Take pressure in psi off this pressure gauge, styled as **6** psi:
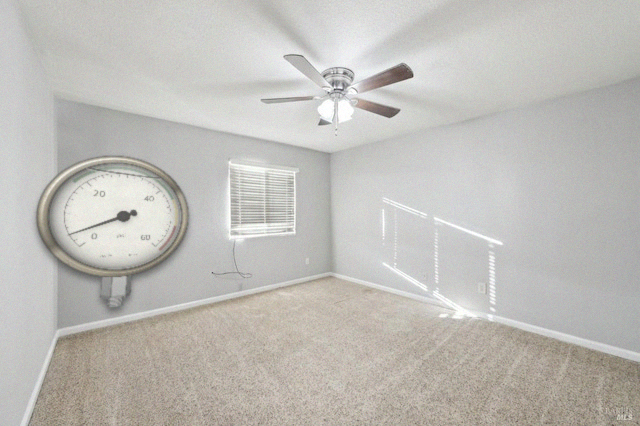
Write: **4** psi
